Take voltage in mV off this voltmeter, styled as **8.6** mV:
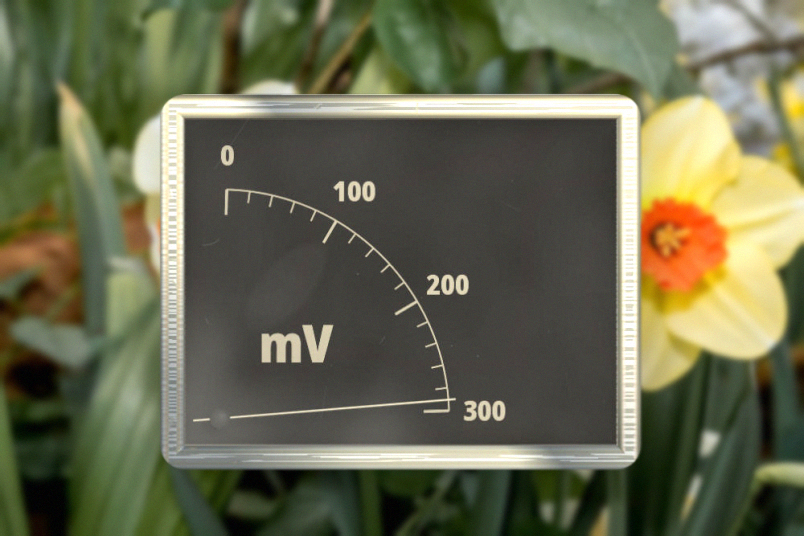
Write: **290** mV
